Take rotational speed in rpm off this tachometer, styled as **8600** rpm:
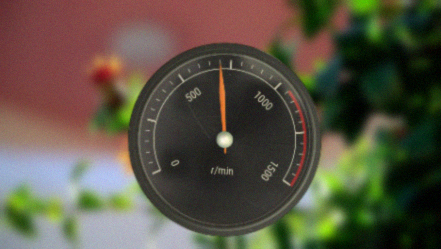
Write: **700** rpm
